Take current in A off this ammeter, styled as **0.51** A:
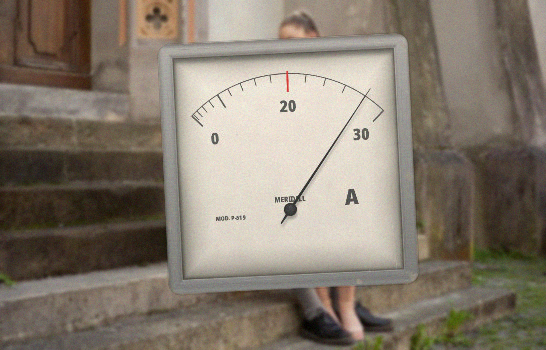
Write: **28** A
